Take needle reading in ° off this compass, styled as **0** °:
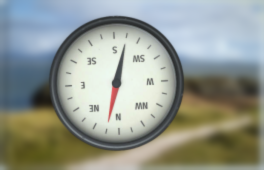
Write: **15** °
